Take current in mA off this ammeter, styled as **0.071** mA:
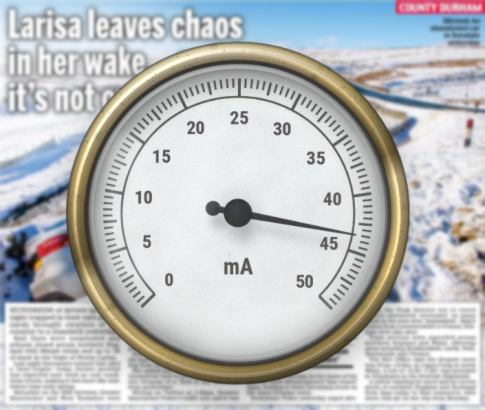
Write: **43.5** mA
